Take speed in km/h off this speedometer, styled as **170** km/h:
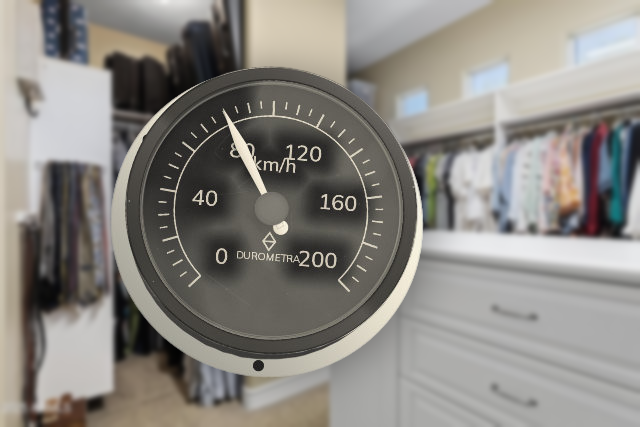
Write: **80** km/h
